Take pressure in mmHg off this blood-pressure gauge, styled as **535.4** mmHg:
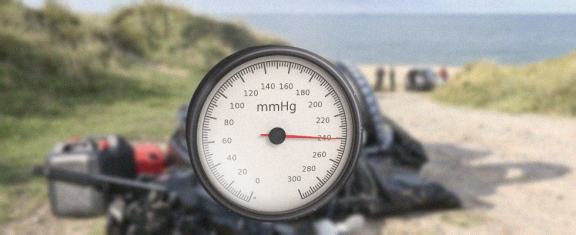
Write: **240** mmHg
